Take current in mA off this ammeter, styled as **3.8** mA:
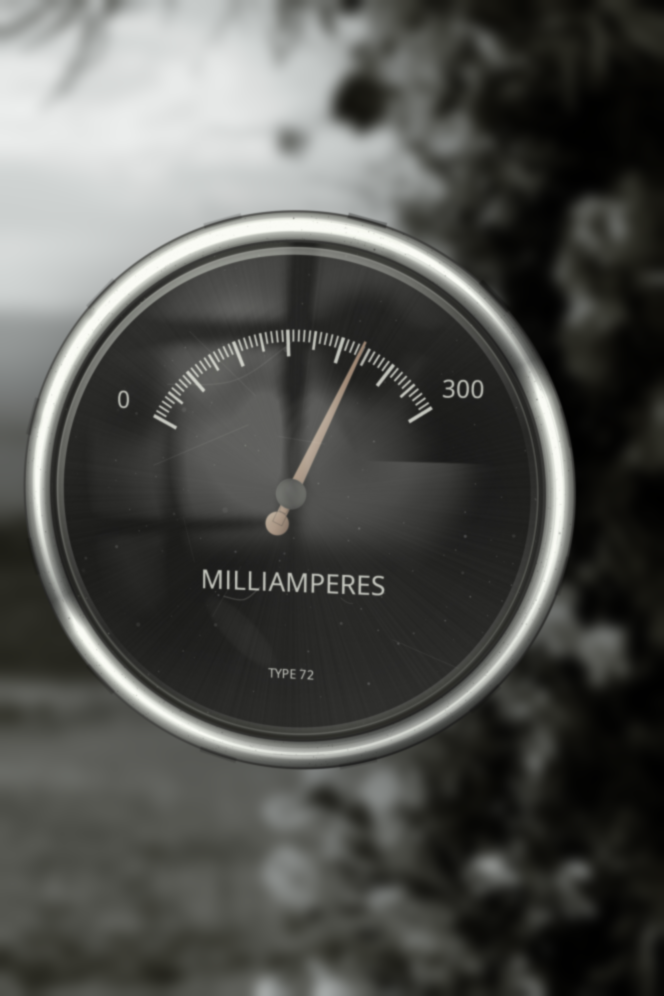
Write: **220** mA
